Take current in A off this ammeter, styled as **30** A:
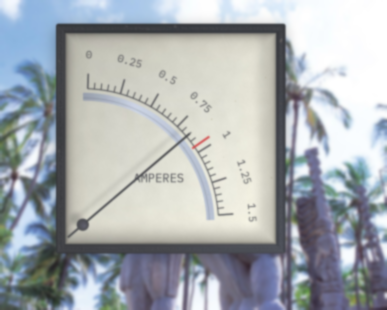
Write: **0.85** A
